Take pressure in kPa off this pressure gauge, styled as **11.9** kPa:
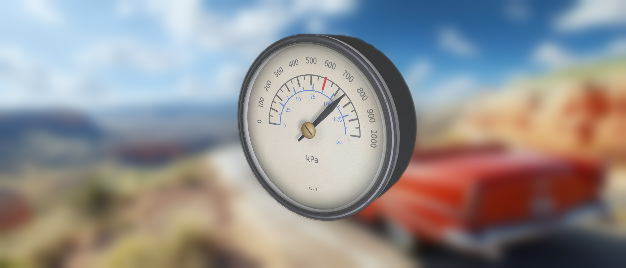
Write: **750** kPa
